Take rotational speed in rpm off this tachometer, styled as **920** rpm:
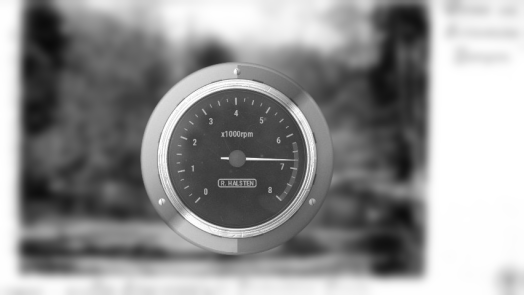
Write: **6750** rpm
